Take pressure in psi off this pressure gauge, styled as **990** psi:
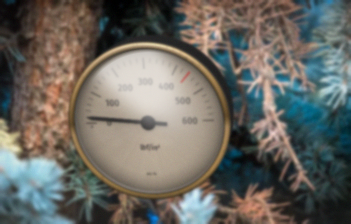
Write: **20** psi
